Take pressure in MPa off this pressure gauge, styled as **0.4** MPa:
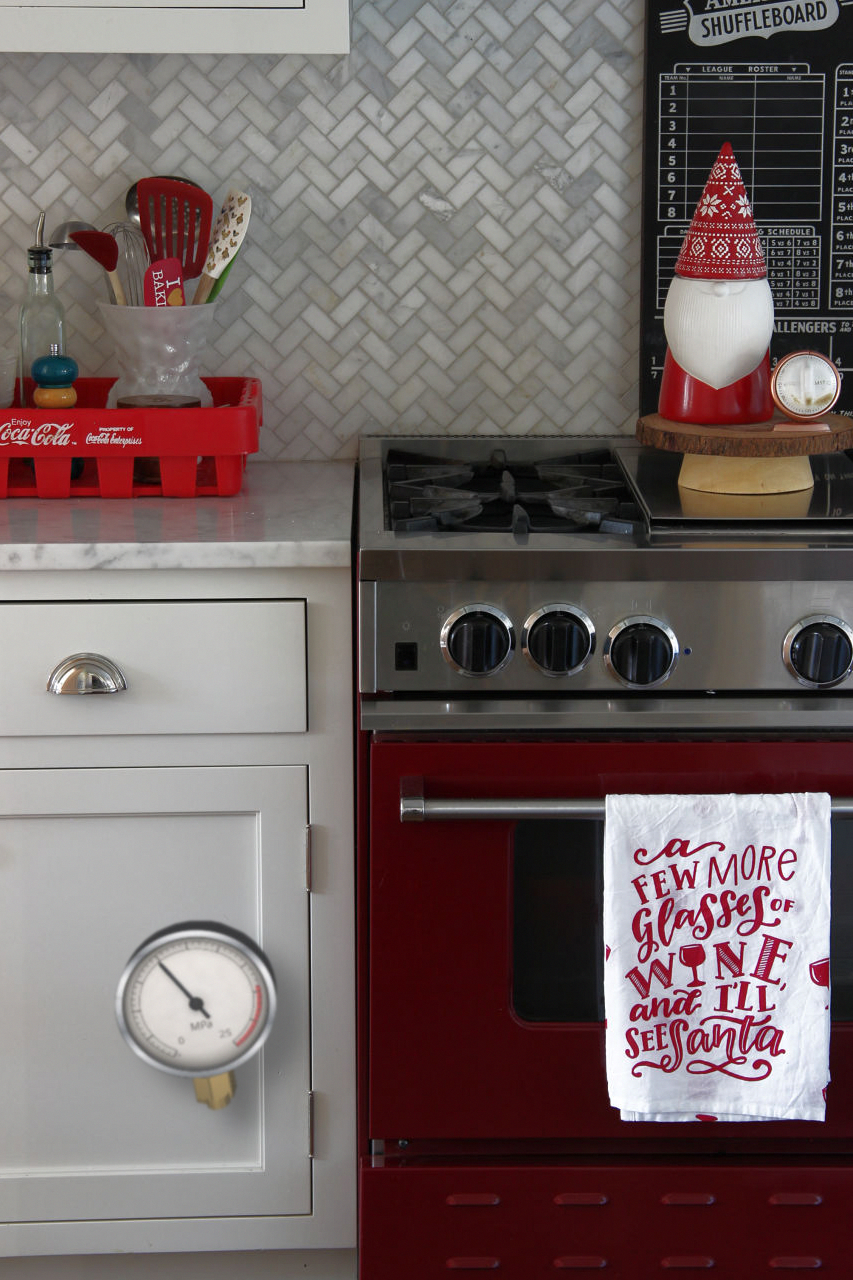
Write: **10** MPa
